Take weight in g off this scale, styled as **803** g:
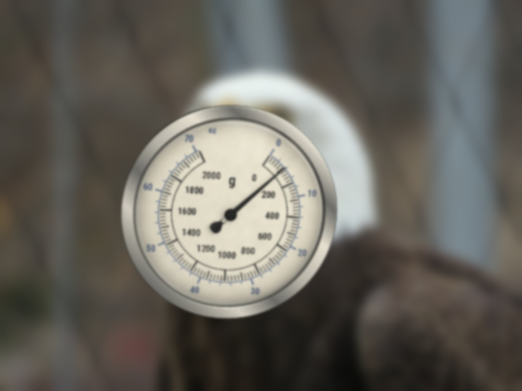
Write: **100** g
